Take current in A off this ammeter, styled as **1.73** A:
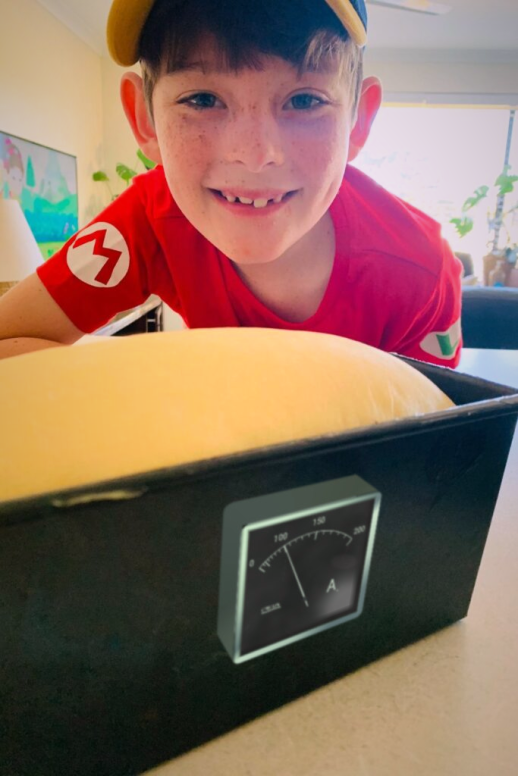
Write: **100** A
